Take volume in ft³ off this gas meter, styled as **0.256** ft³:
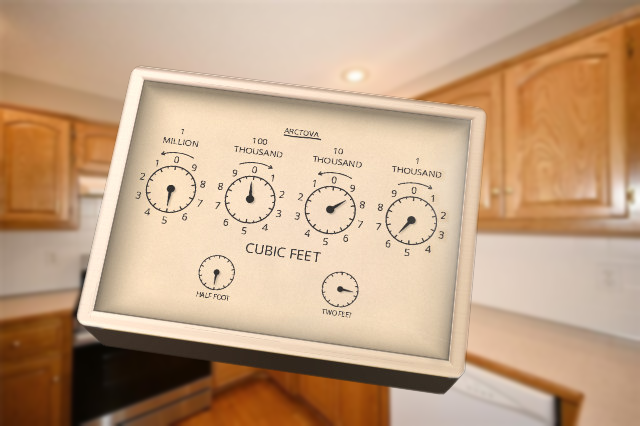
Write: **498600** ft³
